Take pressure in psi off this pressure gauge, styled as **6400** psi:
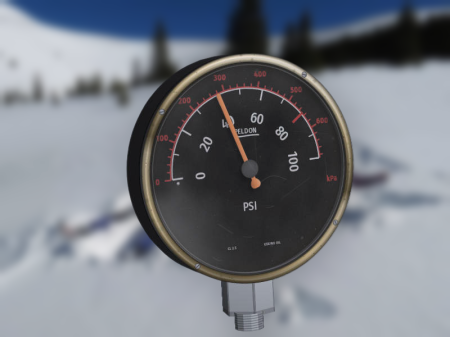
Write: **40** psi
